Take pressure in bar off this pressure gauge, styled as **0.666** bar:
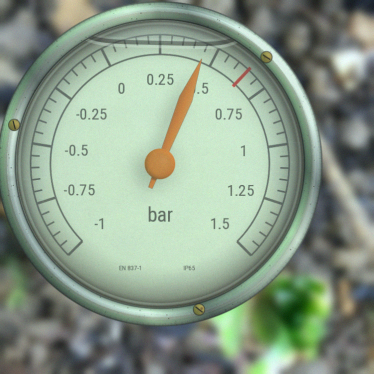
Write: **0.45** bar
